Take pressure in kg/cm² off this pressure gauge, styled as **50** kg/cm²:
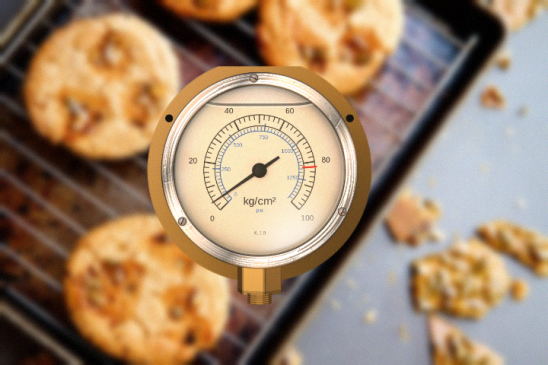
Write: **4** kg/cm²
